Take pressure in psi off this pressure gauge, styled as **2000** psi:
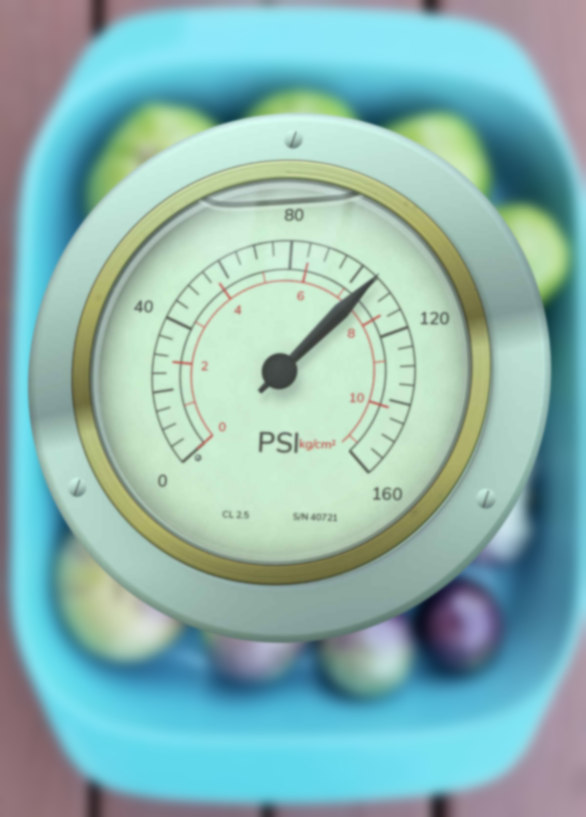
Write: **105** psi
